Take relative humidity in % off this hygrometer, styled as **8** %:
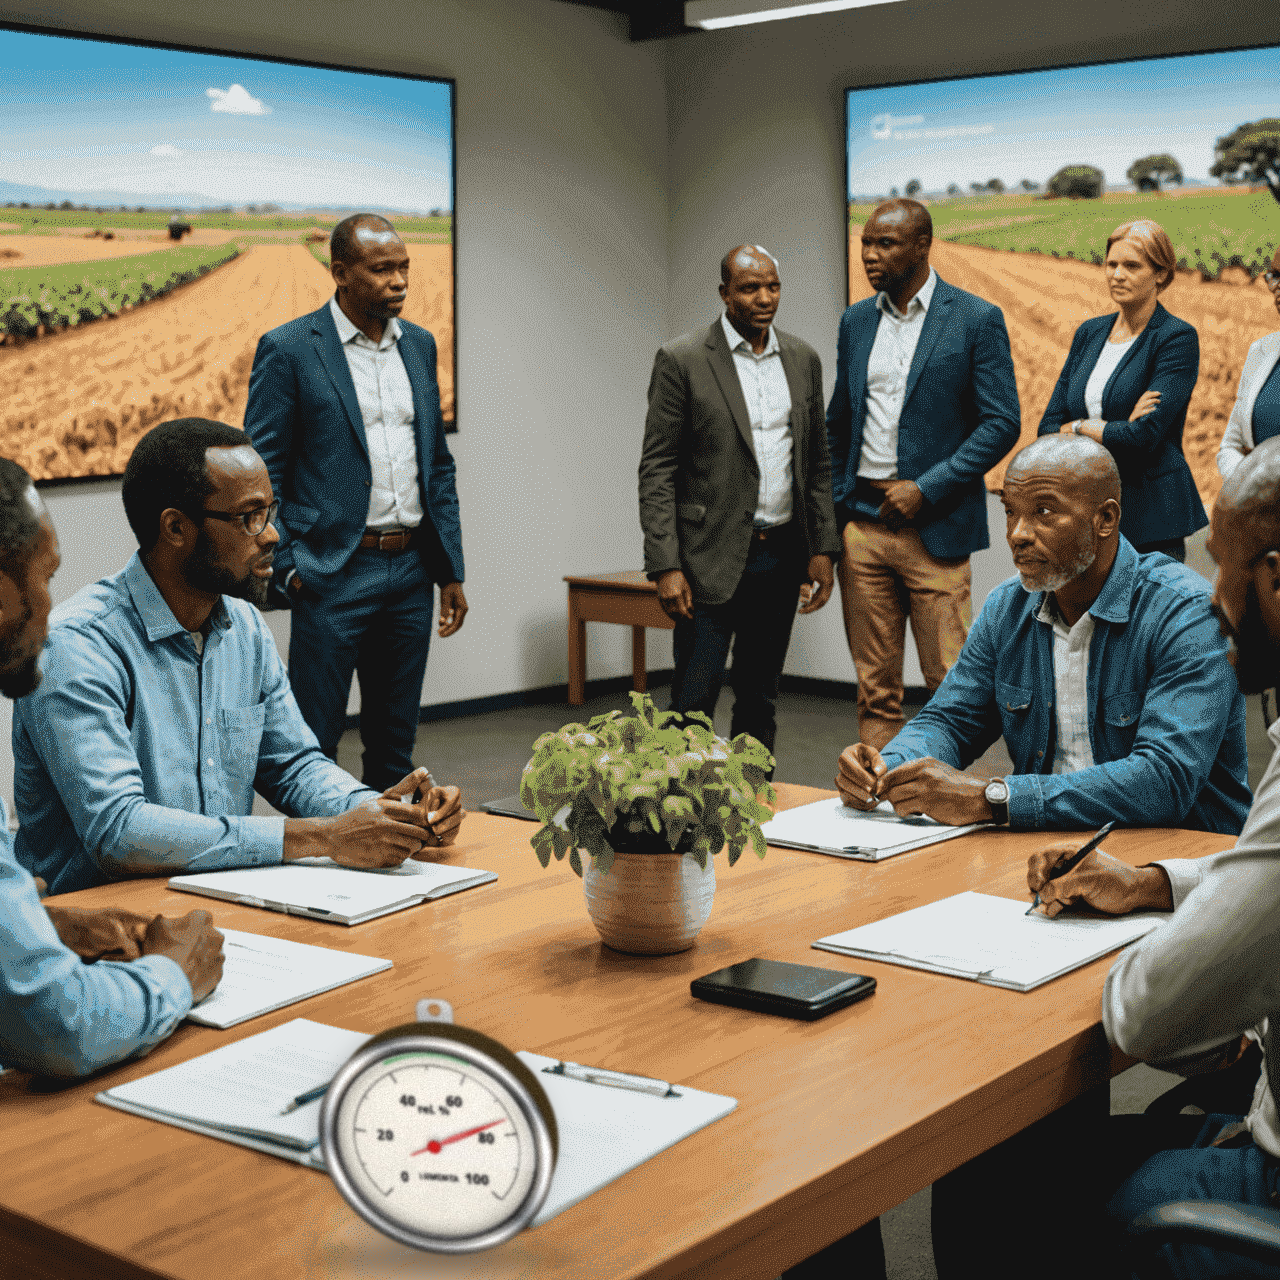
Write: **75** %
